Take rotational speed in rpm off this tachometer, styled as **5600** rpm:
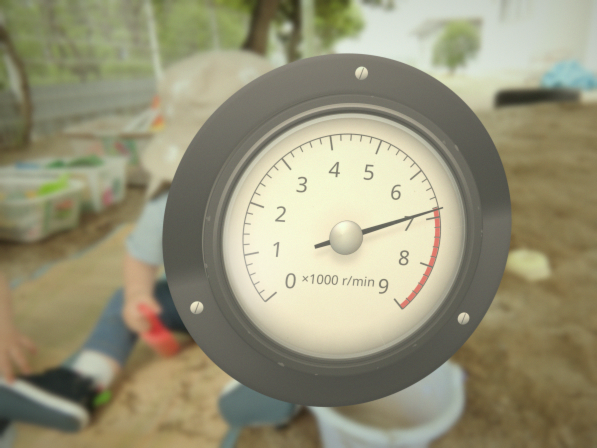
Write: **6800** rpm
